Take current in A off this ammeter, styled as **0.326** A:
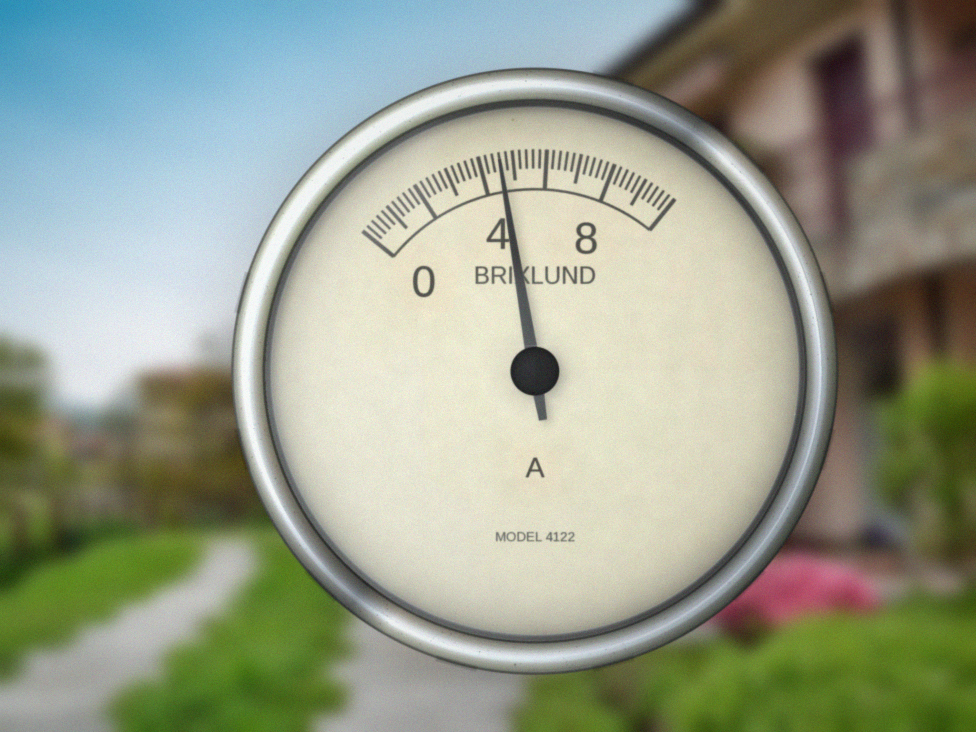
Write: **4.6** A
